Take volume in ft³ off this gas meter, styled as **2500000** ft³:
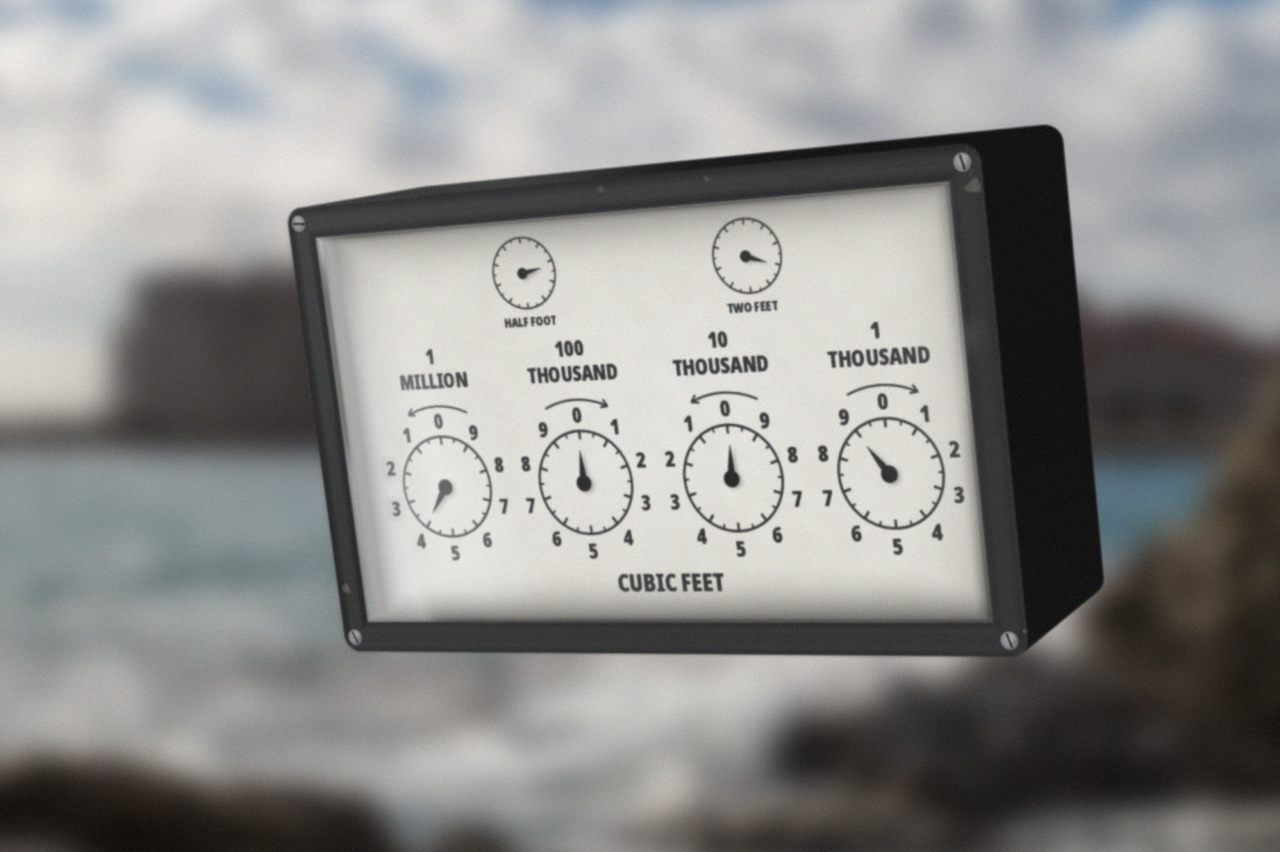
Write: **399900** ft³
